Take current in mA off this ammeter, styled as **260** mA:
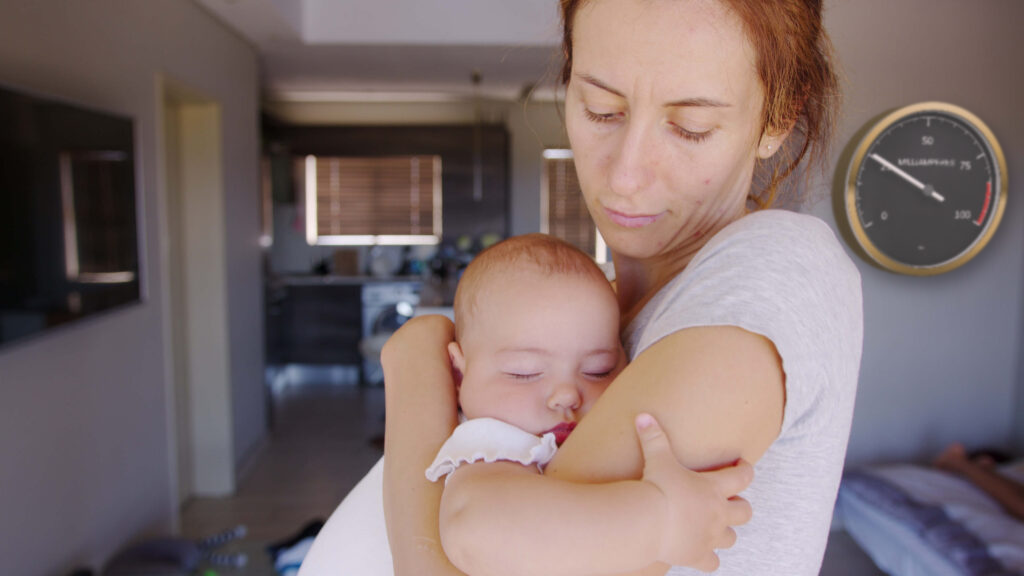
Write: **25** mA
